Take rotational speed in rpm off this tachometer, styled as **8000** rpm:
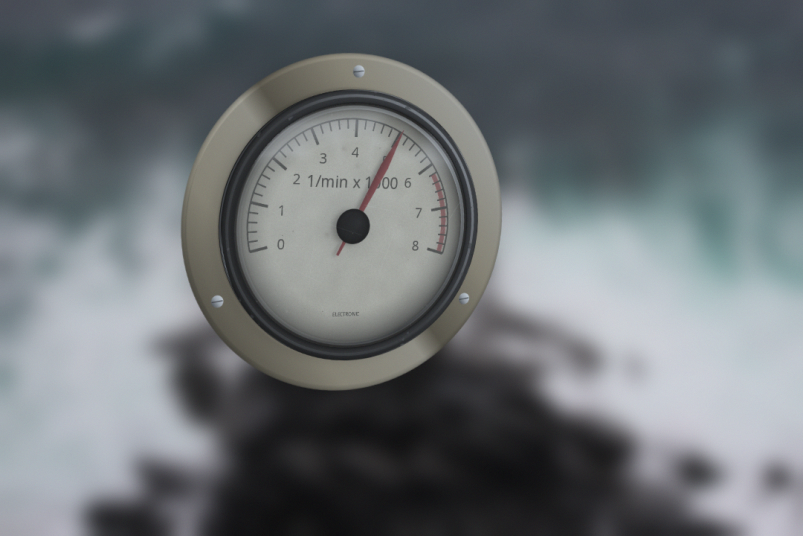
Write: **5000** rpm
